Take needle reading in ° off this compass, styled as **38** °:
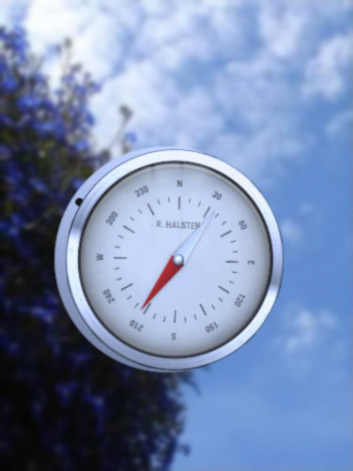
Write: **215** °
